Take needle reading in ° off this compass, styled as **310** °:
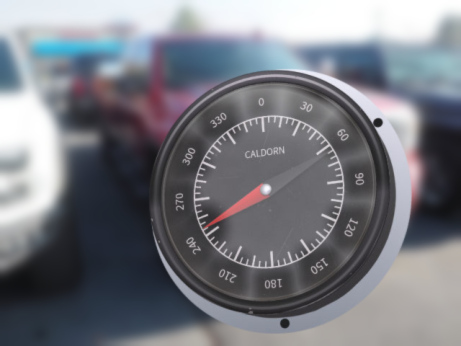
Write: **245** °
